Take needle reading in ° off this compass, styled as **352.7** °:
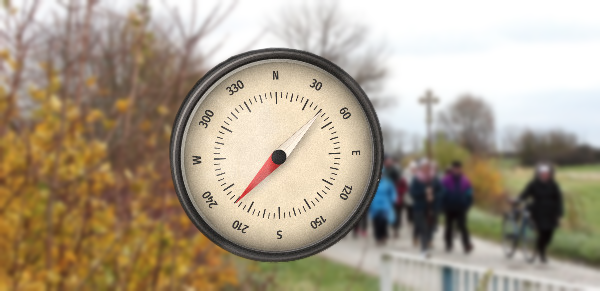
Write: **225** °
